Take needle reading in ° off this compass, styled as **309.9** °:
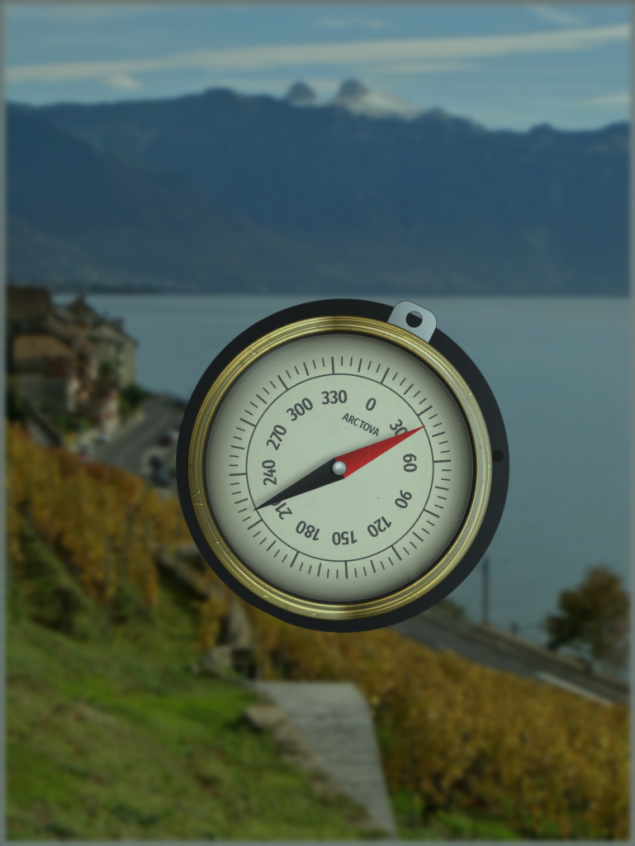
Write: **37.5** °
